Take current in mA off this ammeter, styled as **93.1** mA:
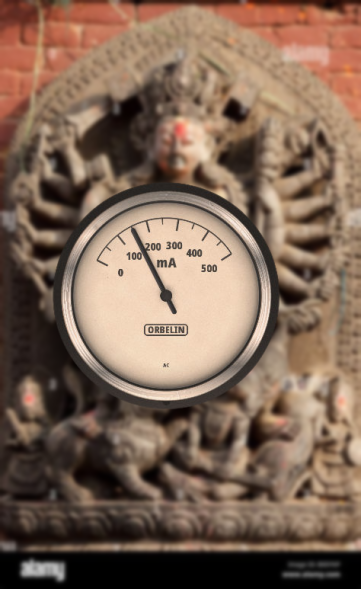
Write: **150** mA
